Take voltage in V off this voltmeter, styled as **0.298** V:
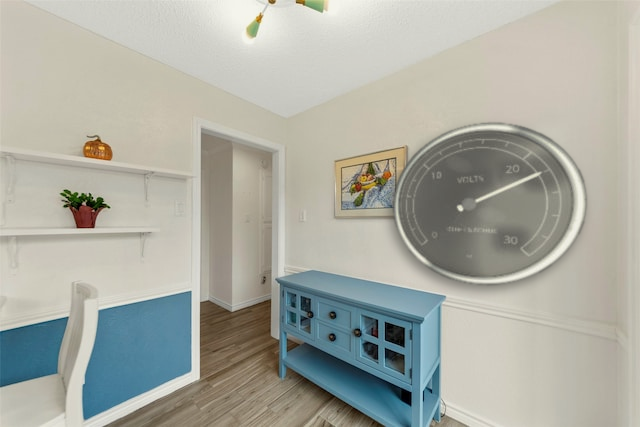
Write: **22** V
